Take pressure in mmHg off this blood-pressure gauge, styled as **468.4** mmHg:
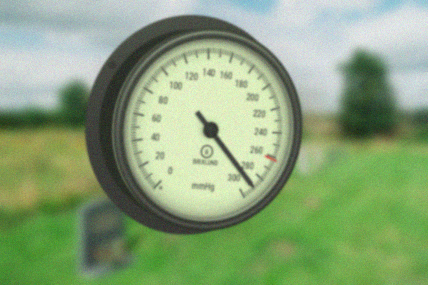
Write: **290** mmHg
